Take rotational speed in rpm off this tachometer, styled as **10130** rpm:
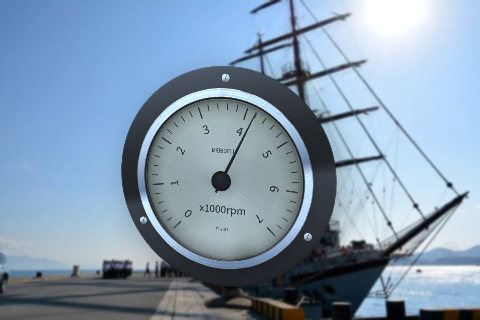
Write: **4200** rpm
